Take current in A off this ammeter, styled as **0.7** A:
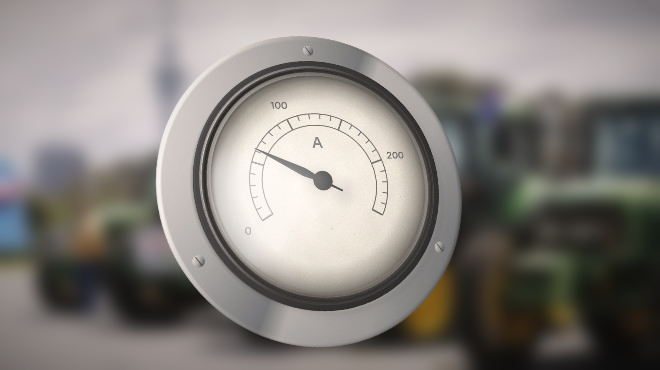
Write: **60** A
